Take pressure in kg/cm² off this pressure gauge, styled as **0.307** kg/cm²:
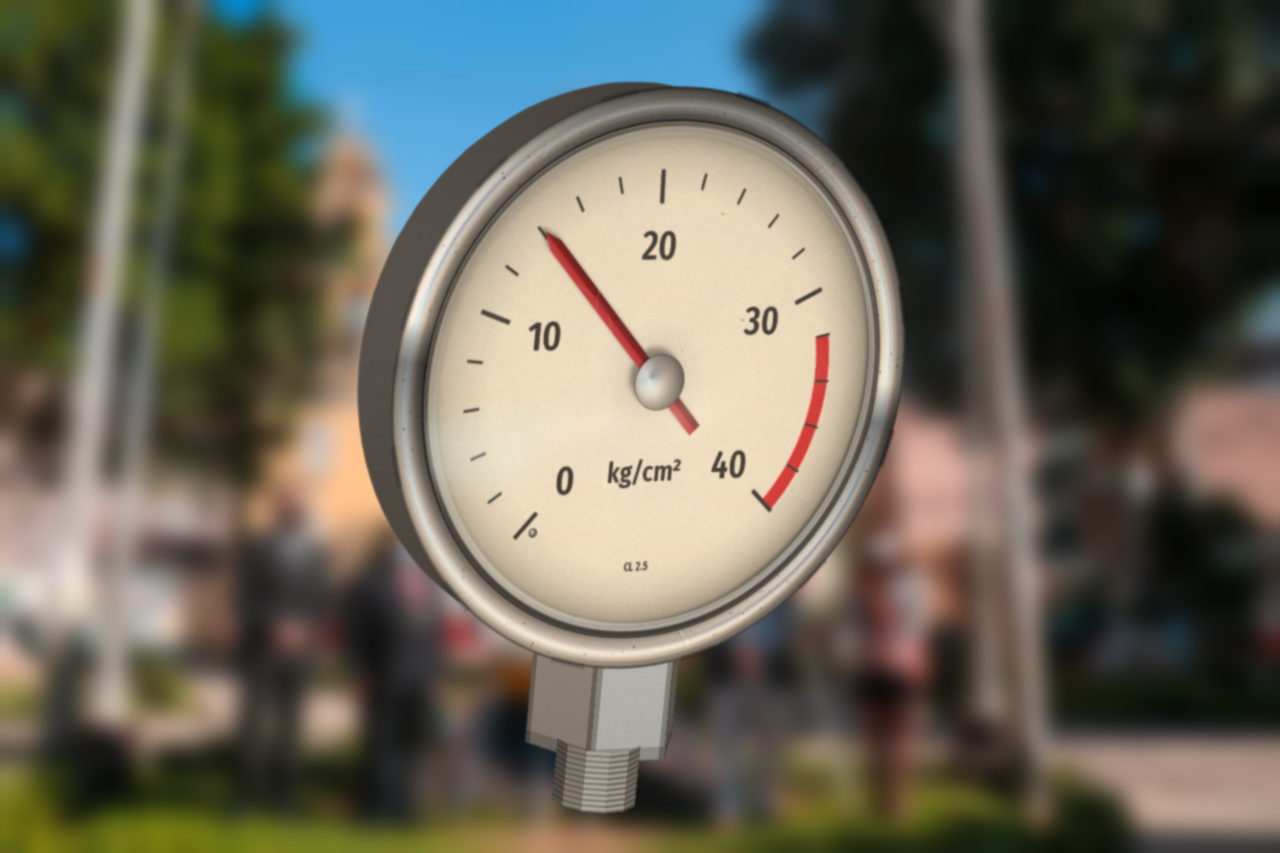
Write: **14** kg/cm²
